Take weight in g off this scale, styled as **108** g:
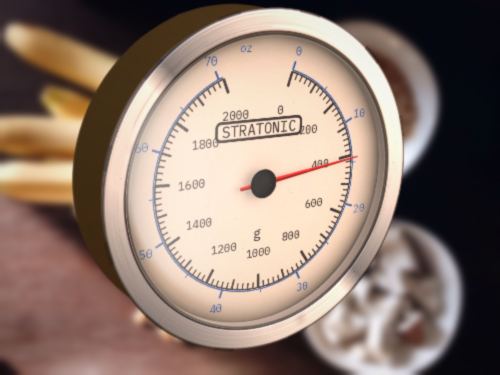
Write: **400** g
